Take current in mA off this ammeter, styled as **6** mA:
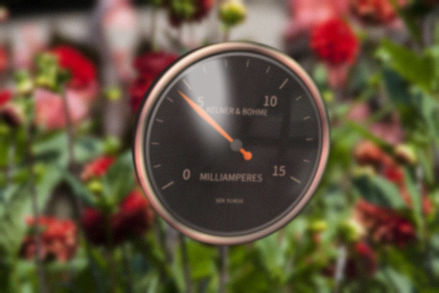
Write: **4.5** mA
